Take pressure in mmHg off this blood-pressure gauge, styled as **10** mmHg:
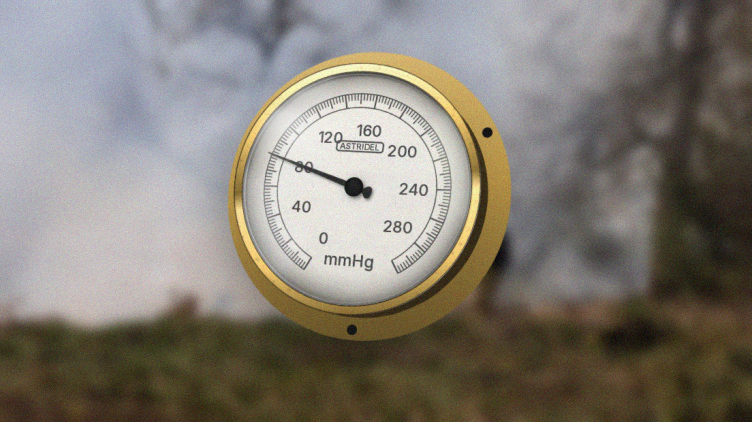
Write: **80** mmHg
